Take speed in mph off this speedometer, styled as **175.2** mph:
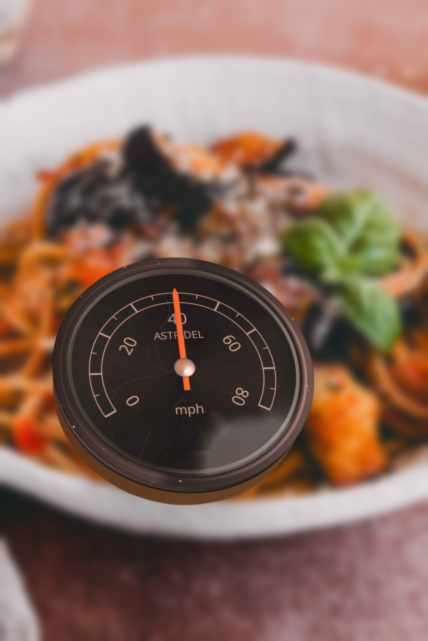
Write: **40** mph
